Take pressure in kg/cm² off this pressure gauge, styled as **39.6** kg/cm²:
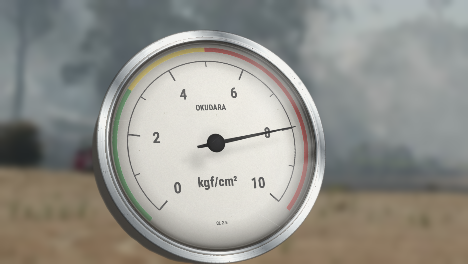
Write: **8** kg/cm²
